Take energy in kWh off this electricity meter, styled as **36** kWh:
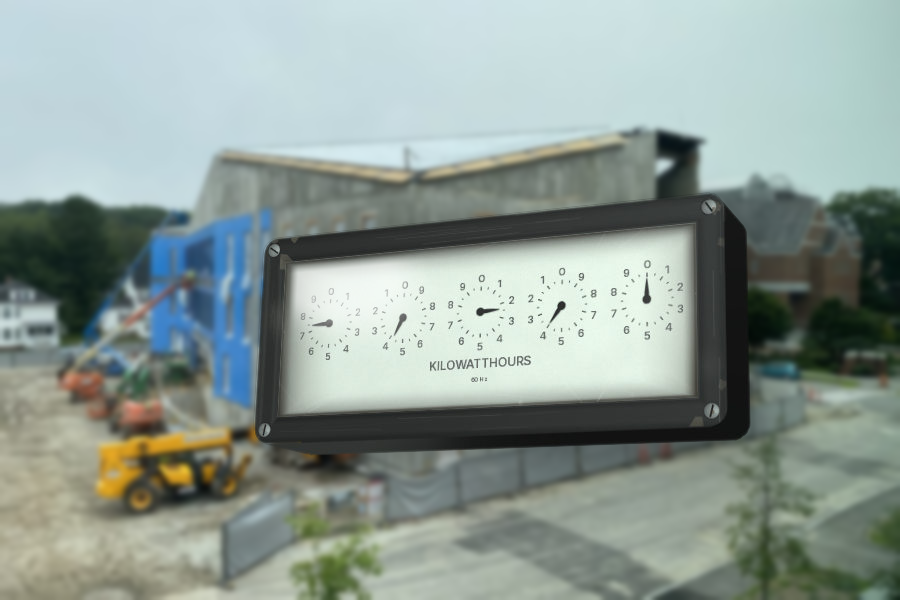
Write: **74240** kWh
